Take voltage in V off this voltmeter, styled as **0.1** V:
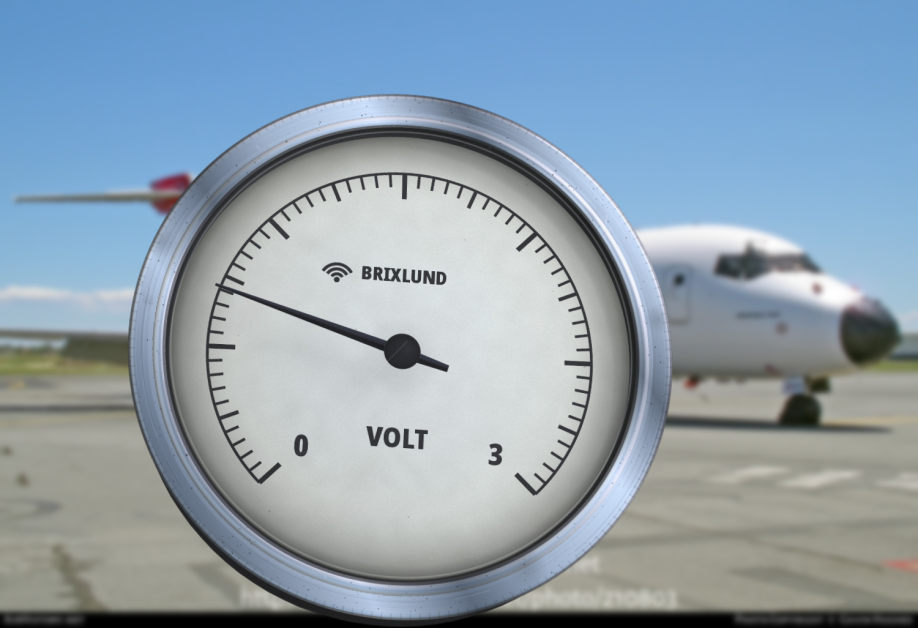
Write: **0.7** V
